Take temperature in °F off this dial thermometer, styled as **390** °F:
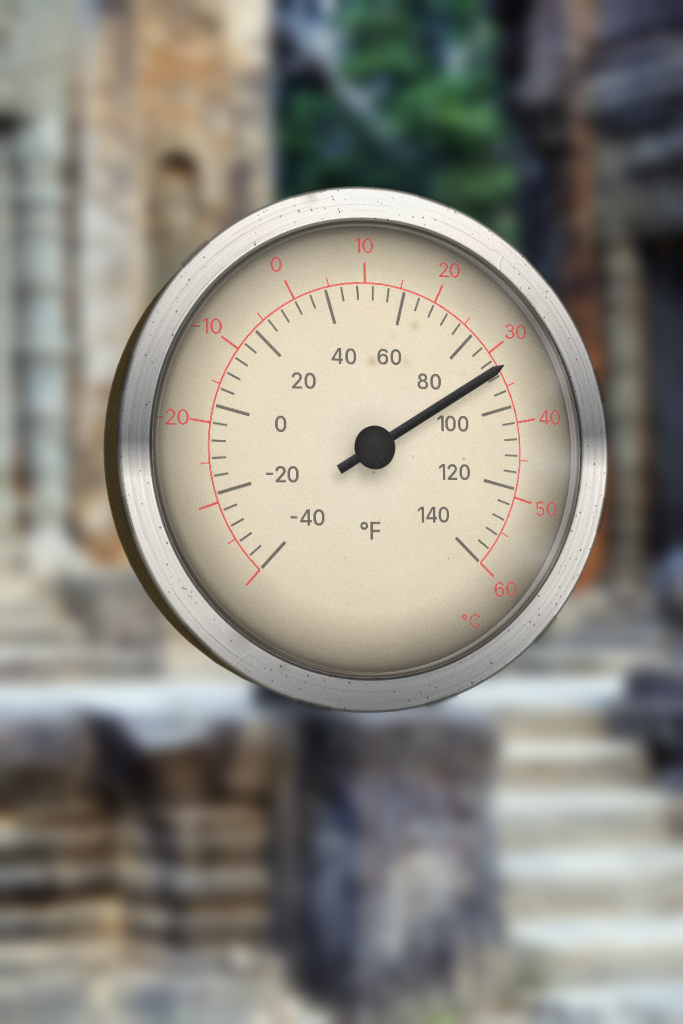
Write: **90** °F
